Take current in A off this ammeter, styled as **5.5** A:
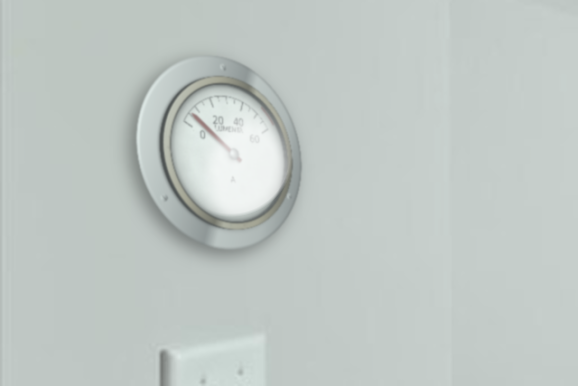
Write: **5** A
